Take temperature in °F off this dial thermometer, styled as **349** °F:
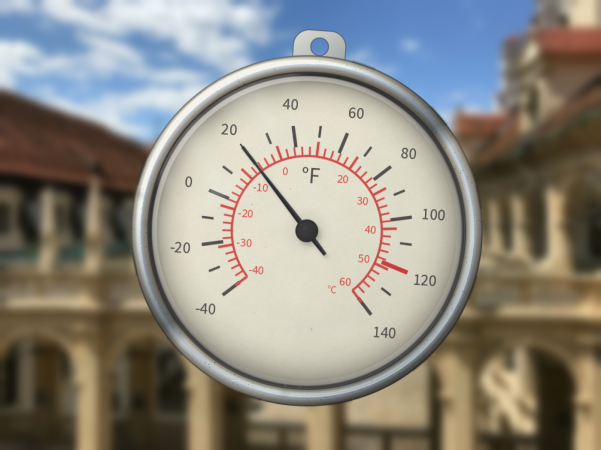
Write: **20** °F
